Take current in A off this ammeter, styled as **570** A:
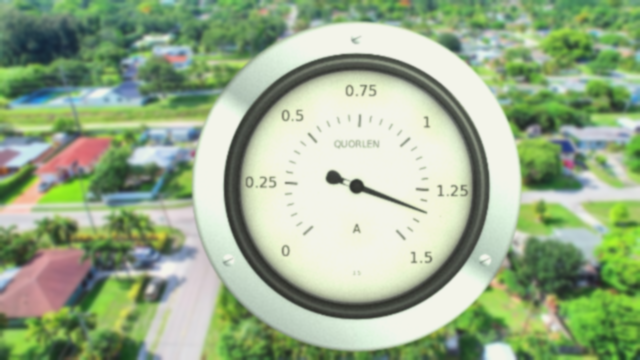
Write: **1.35** A
